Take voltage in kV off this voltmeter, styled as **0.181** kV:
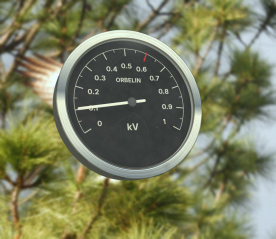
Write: **0.1** kV
